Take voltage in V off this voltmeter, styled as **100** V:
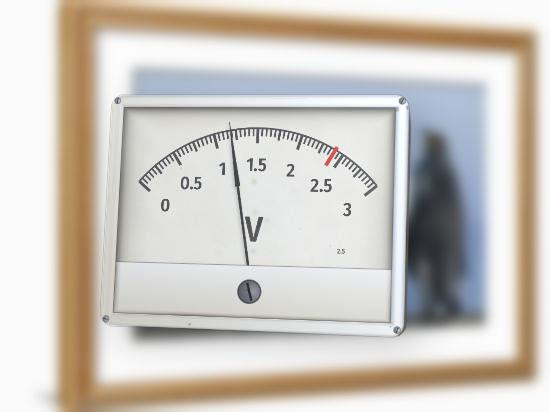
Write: **1.2** V
